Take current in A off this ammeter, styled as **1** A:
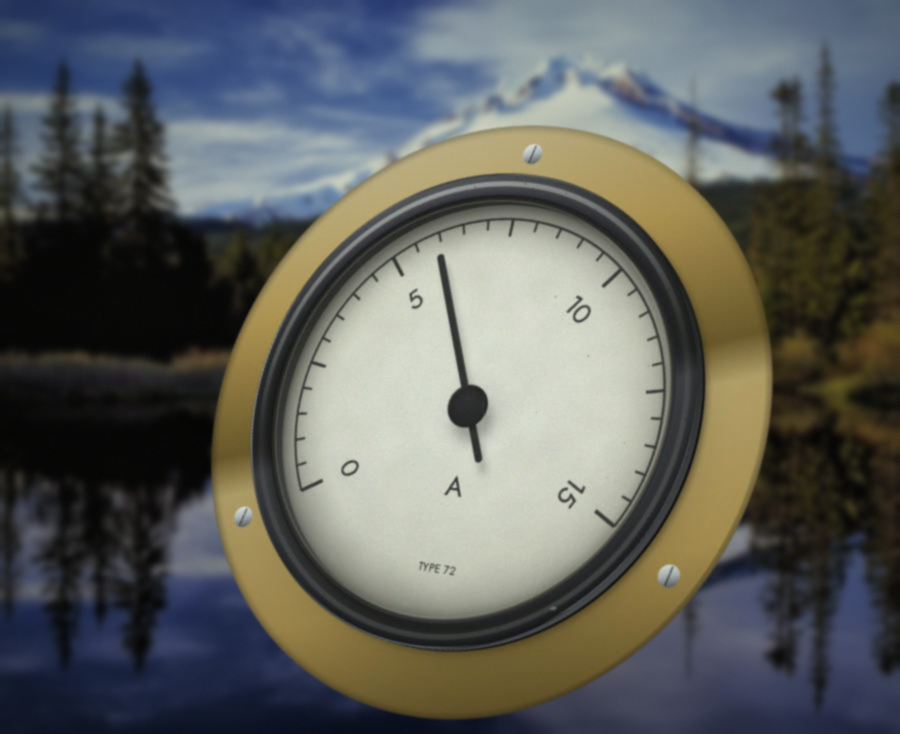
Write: **6** A
